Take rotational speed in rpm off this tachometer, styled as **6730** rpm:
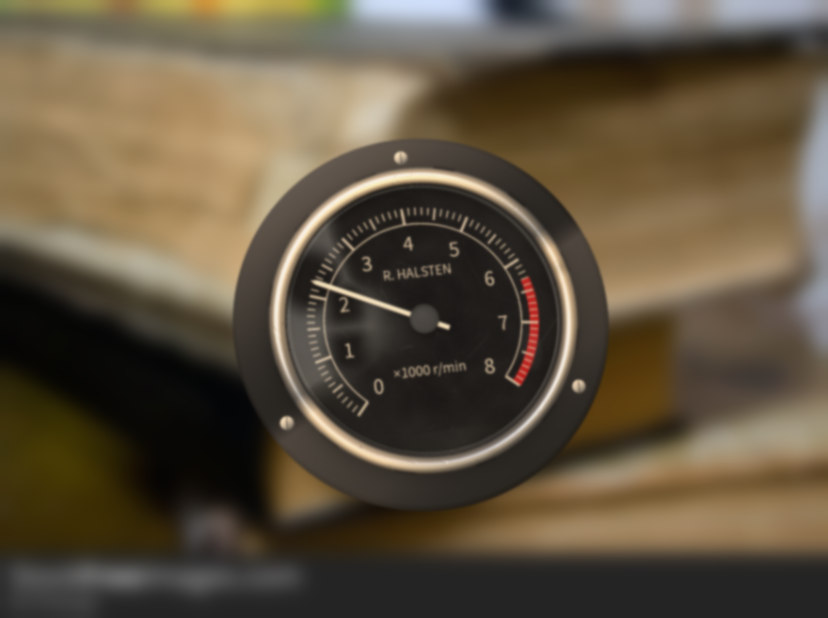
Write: **2200** rpm
